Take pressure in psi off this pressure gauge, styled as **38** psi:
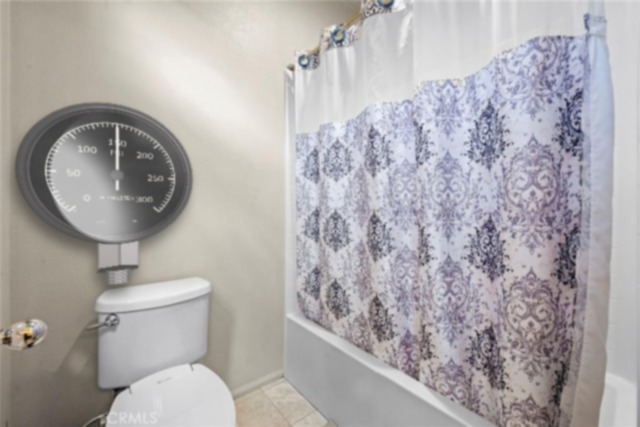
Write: **150** psi
